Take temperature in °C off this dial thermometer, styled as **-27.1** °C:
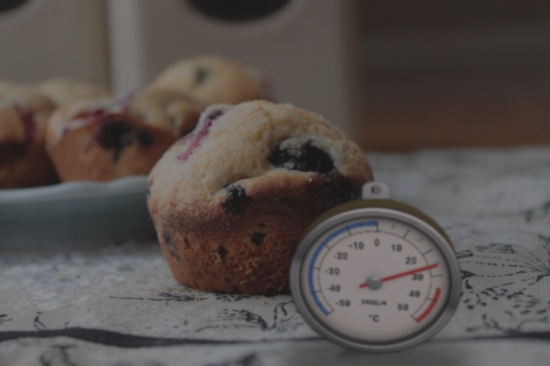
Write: **25** °C
